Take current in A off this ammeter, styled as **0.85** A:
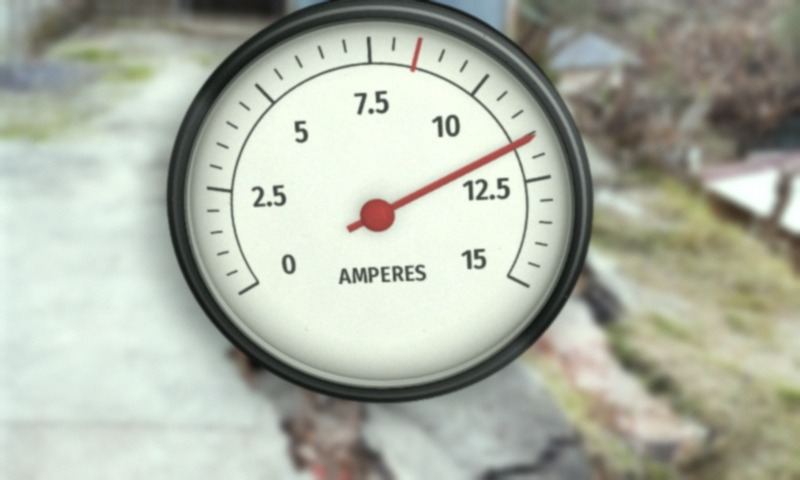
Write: **11.5** A
